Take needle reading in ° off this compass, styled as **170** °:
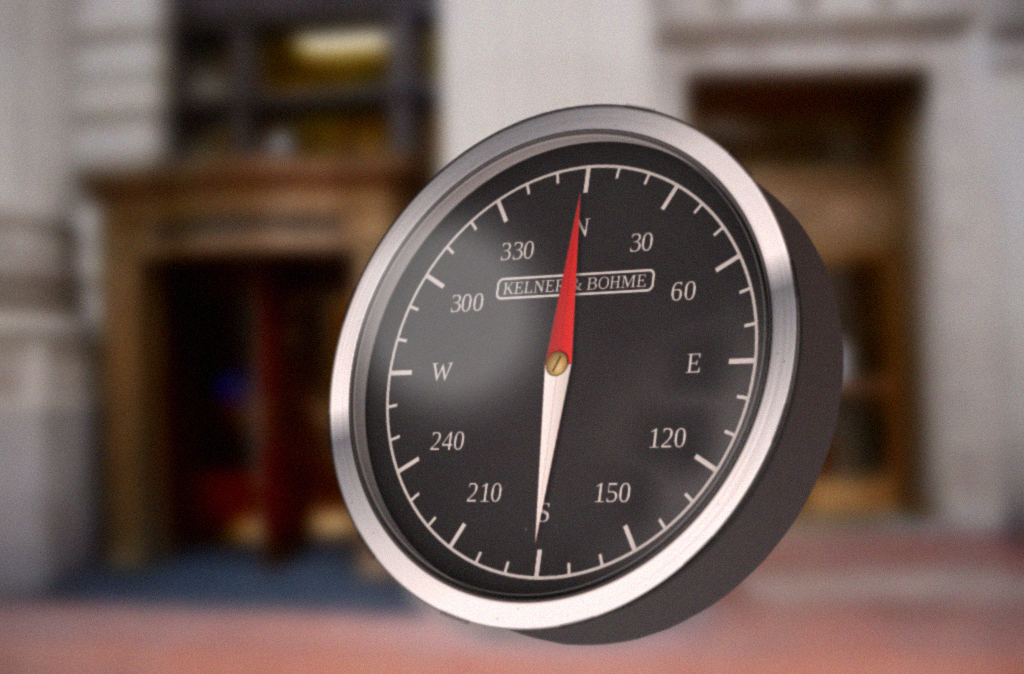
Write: **0** °
